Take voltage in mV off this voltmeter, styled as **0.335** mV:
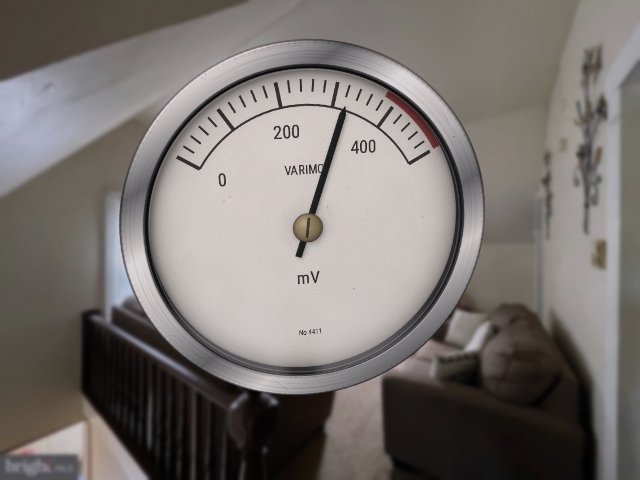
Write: **320** mV
